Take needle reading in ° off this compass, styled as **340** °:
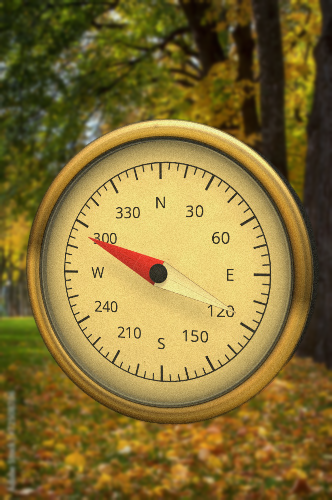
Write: **295** °
